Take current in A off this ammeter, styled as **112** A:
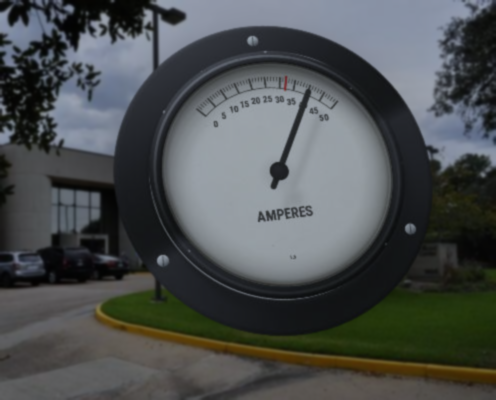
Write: **40** A
